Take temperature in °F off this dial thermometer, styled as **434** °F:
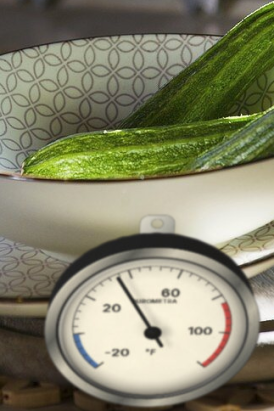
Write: **36** °F
